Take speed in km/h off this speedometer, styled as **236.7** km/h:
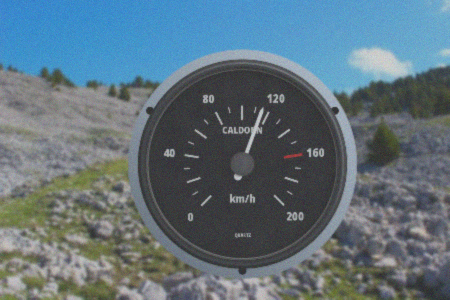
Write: **115** km/h
